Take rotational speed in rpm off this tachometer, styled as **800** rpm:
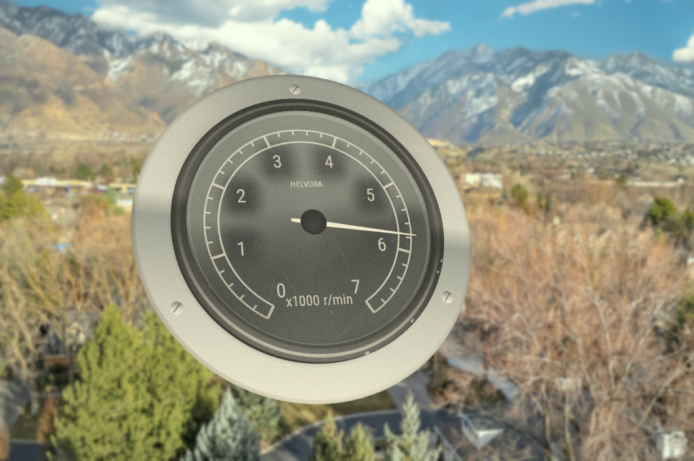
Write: **5800** rpm
